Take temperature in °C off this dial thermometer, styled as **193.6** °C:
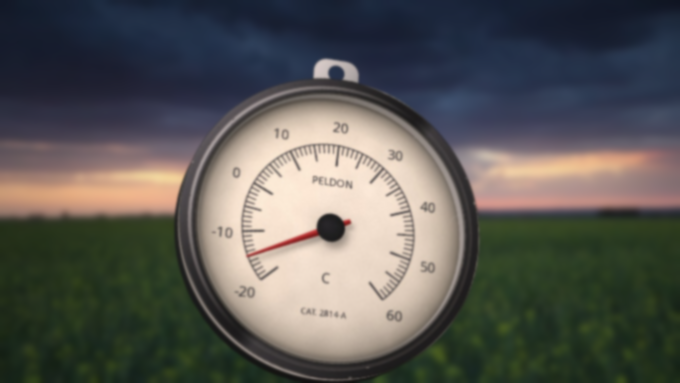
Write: **-15** °C
